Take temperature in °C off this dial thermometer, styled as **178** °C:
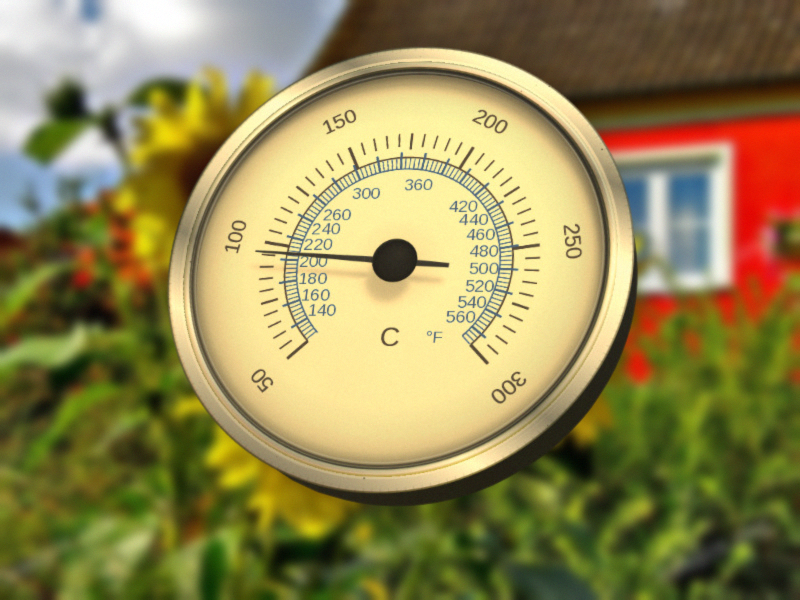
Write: **95** °C
